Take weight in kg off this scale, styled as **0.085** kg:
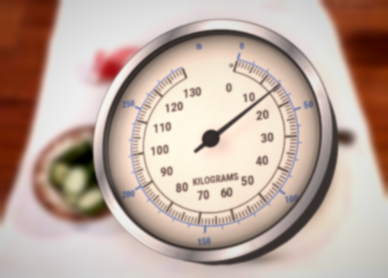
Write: **15** kg
